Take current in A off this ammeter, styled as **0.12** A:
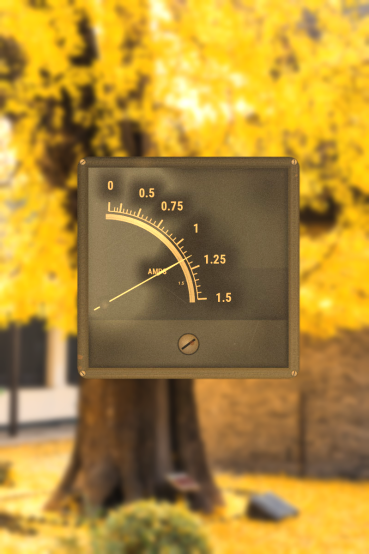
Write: **1.15** A
